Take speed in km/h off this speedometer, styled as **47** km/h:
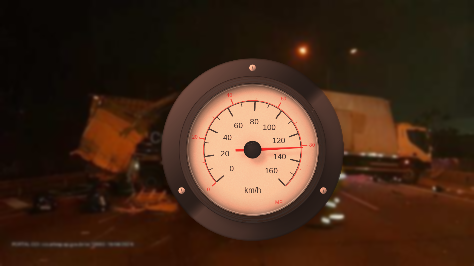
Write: **130** km/h
